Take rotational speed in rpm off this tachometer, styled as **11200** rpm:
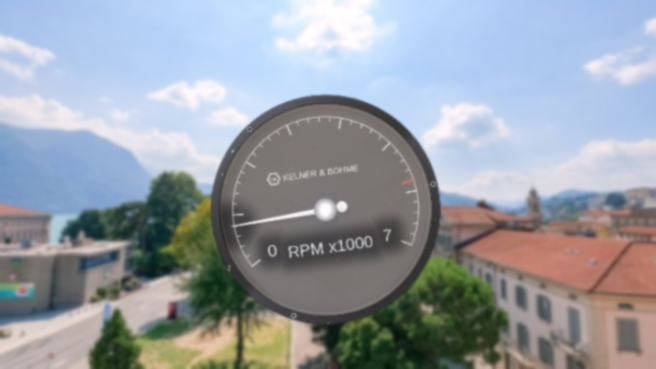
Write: **800** rpm
